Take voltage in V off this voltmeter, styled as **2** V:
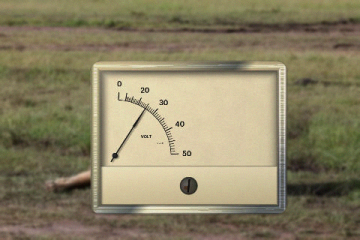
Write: **25** V
